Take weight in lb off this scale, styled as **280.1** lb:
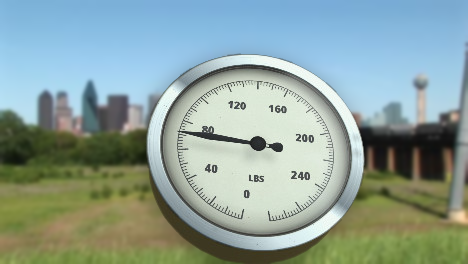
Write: **70** lb
